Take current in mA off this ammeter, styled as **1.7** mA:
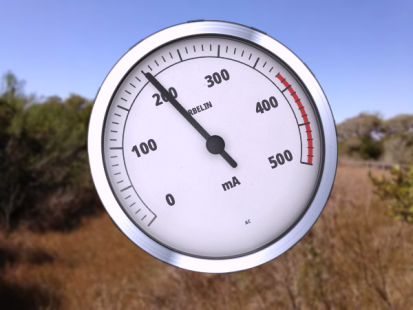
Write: **200** mA
